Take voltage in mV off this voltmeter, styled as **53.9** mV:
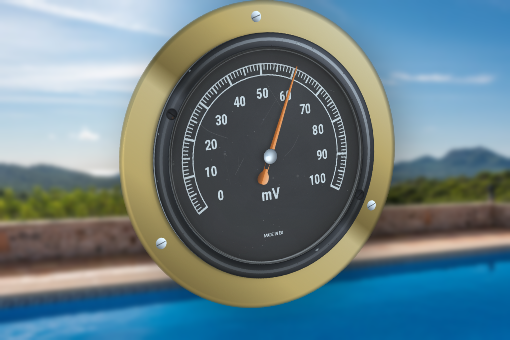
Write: **60** mV
